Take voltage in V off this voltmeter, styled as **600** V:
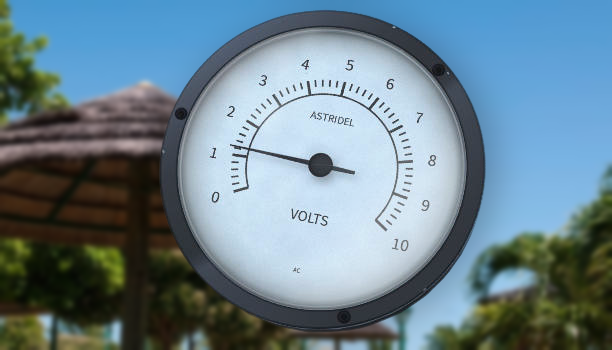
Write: **1.2** V
